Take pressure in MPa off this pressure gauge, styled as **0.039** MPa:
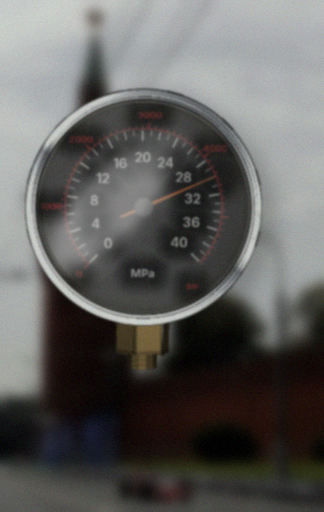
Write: **30** MPa
